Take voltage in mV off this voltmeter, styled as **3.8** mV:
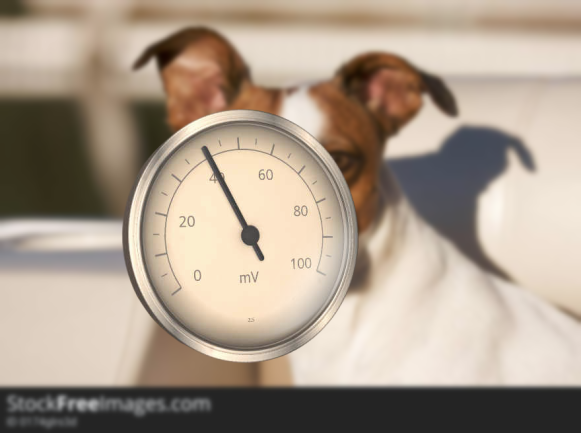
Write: **40** mV
